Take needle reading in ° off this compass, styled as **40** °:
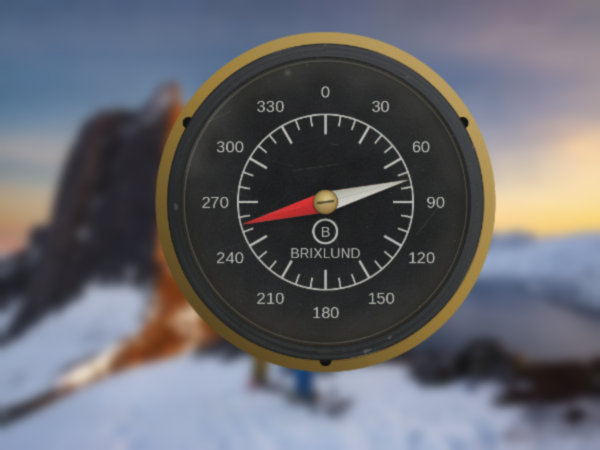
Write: **255** °
